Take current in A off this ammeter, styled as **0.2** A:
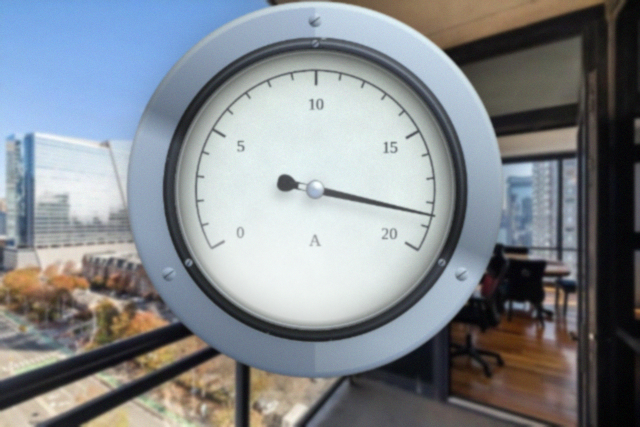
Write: **18.5** A
